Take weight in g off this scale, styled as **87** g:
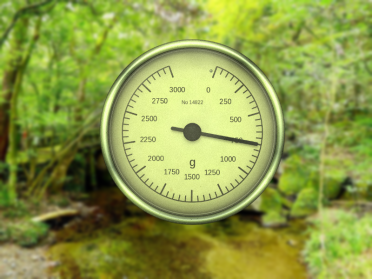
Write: **750** g
